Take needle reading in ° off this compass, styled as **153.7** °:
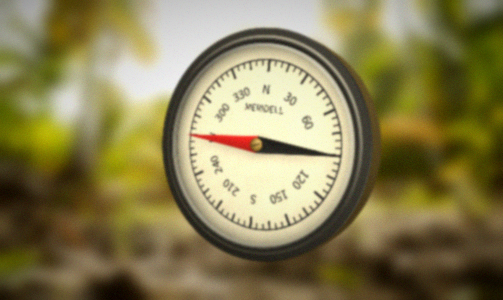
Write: **270** °
